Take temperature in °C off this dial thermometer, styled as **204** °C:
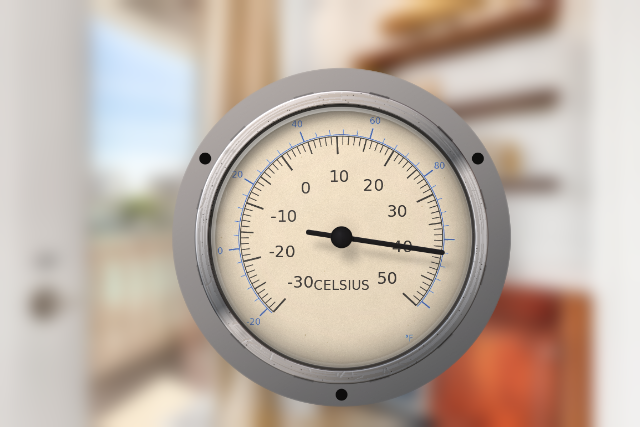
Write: **40** °C
